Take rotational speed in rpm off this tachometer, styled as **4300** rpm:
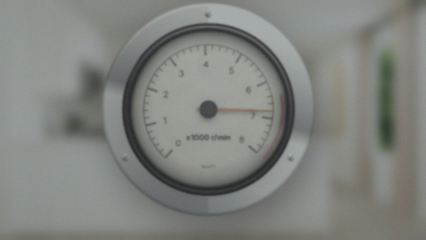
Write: **6800** rpm
